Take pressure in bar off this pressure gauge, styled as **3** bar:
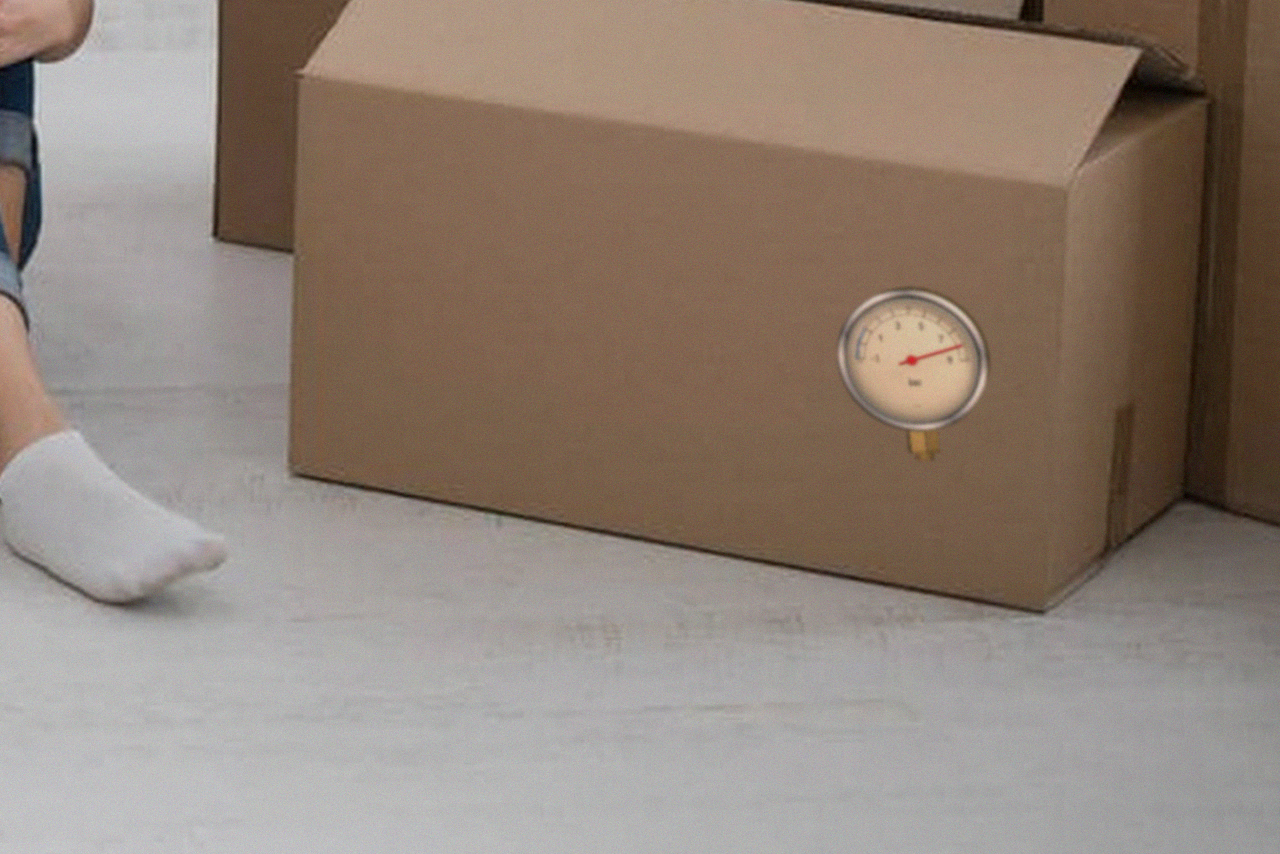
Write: **8** bar
